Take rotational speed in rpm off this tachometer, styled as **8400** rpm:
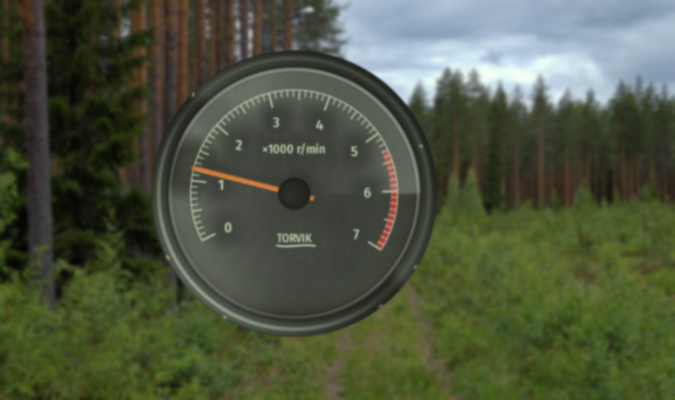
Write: **1200** rpm
